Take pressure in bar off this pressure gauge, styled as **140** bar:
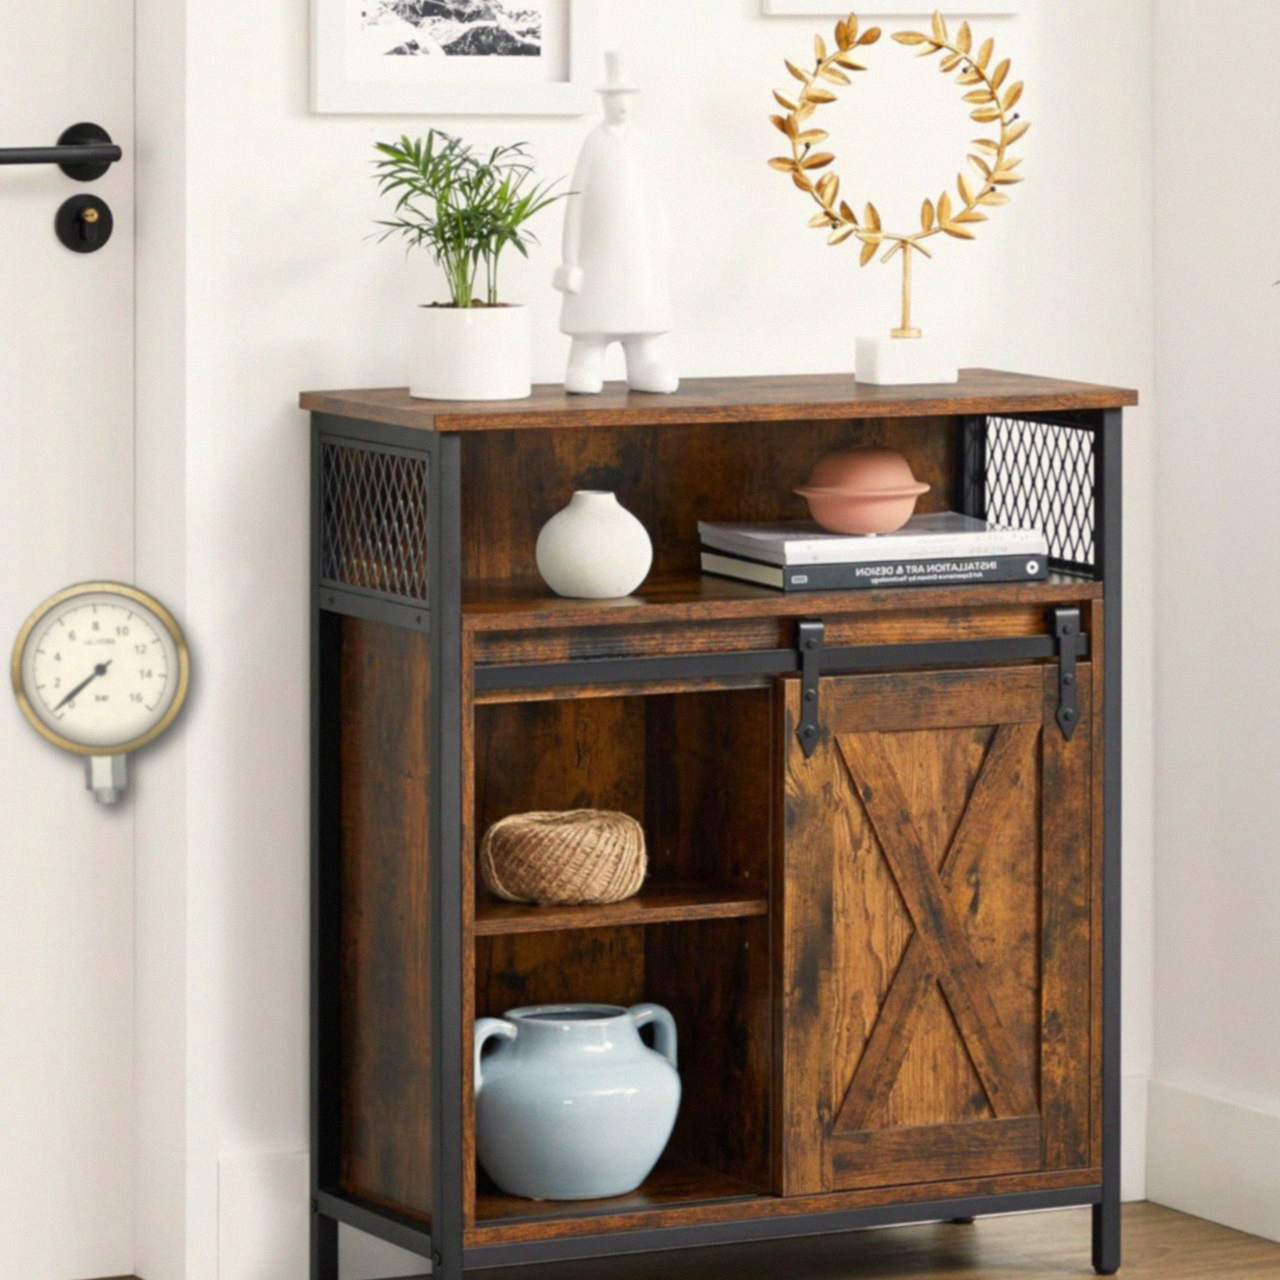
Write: **0.5** bar
